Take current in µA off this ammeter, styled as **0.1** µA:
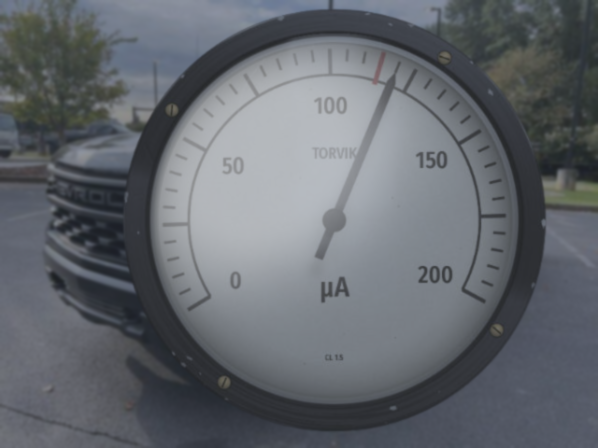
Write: **120** µA
